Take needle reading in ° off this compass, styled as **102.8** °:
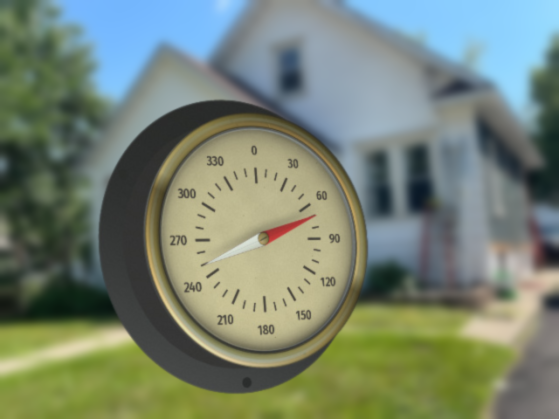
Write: **70** °
